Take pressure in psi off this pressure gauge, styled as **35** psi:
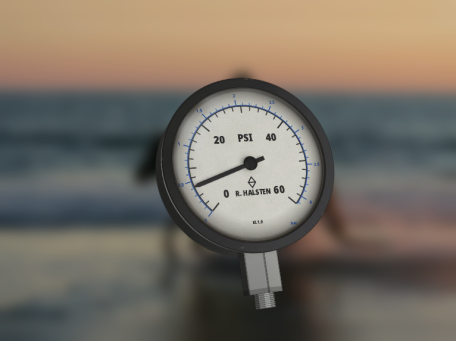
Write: **6** psi
